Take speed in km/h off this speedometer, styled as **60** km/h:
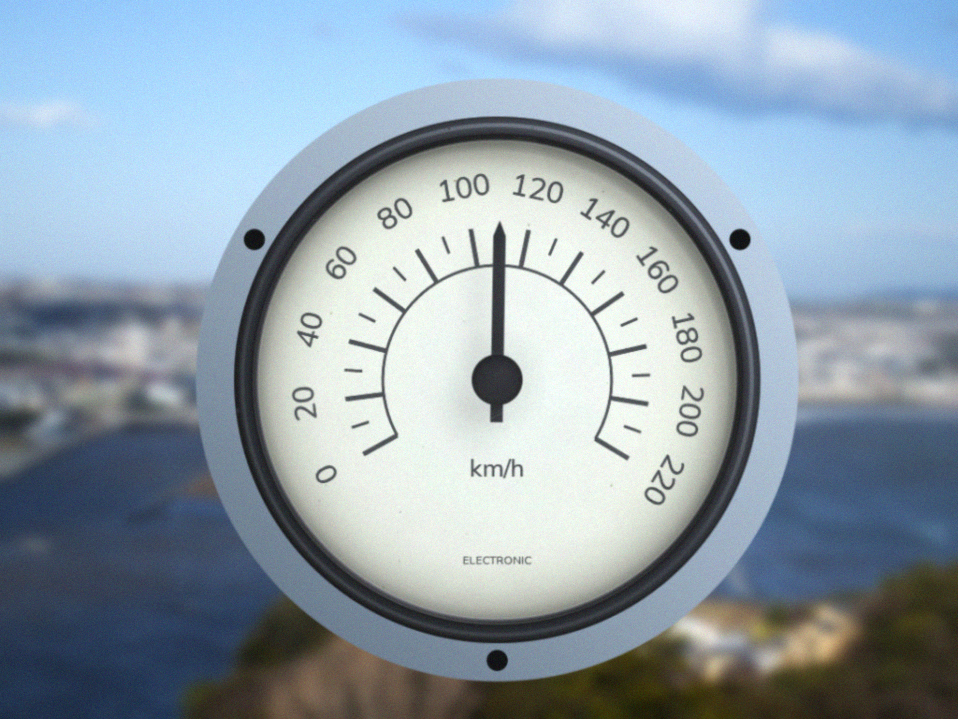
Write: **110** km/h
